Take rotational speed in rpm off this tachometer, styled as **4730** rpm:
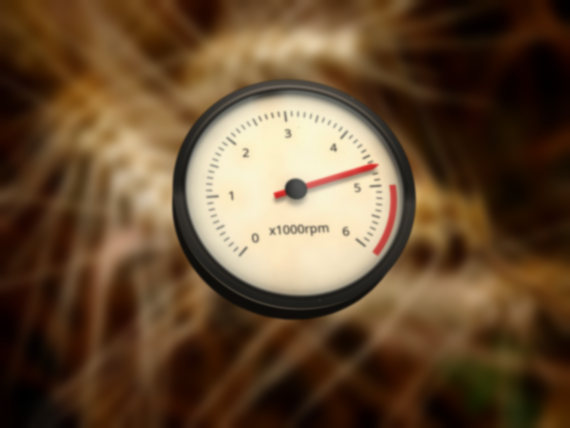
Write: **4700** rpm
